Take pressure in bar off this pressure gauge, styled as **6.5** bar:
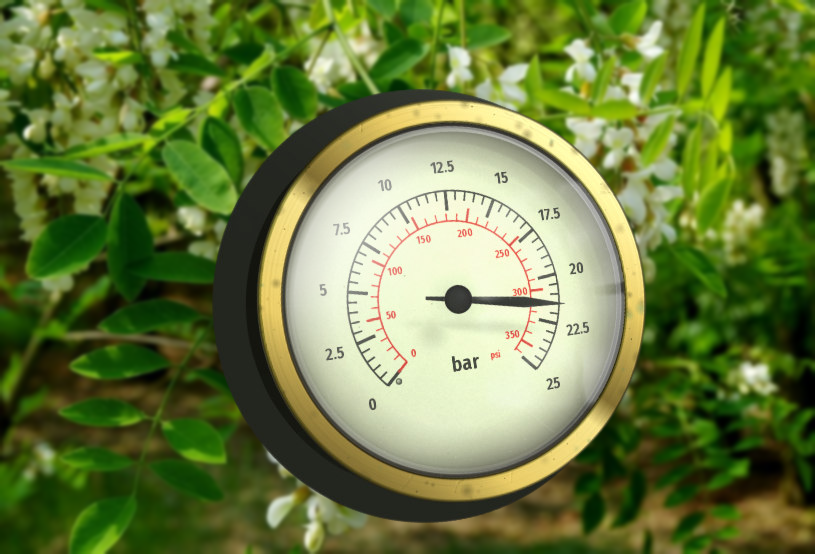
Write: **21.5** bar
